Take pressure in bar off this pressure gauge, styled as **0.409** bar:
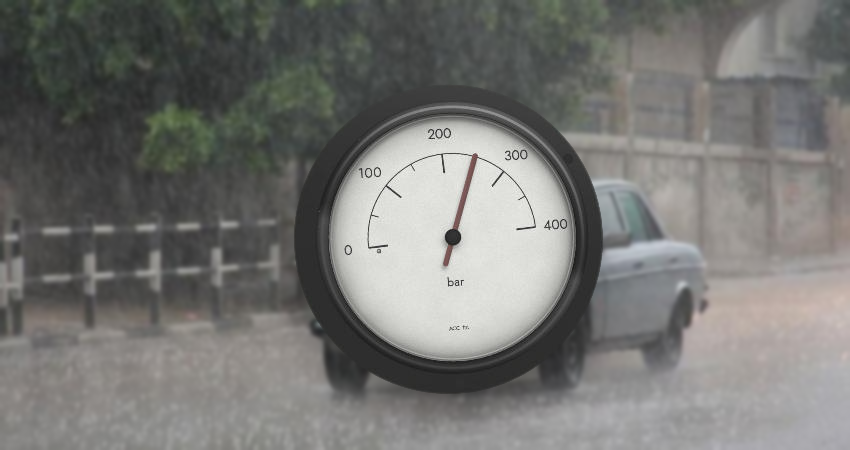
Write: **250** bar
